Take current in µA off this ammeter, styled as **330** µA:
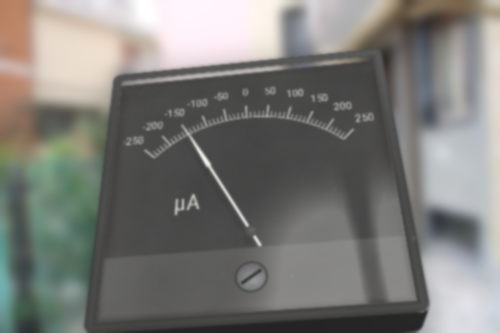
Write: **-150** µA
